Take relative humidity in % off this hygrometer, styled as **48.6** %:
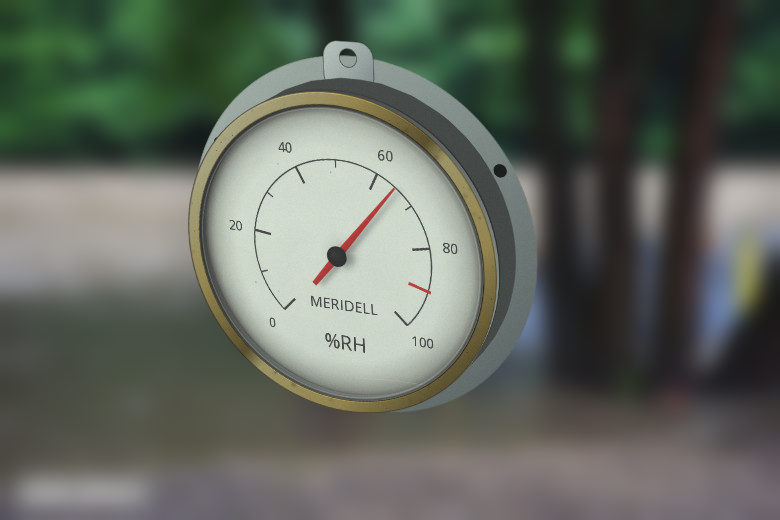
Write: **65** %
